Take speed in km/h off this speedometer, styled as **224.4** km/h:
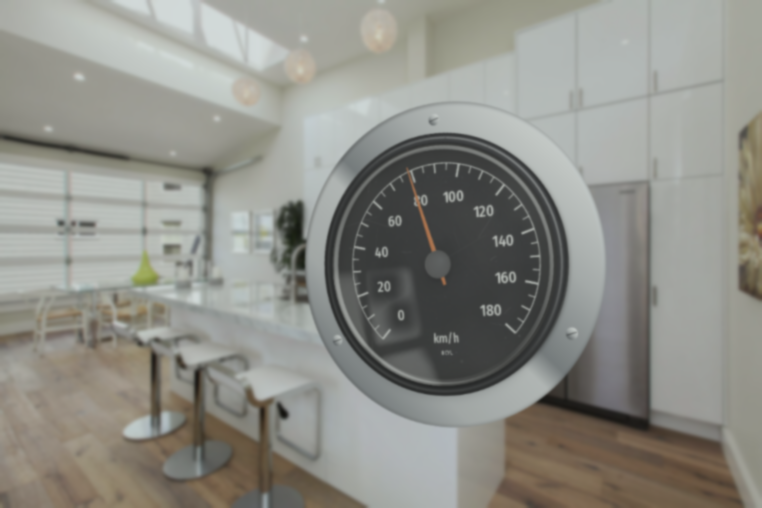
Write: **80** km/h
